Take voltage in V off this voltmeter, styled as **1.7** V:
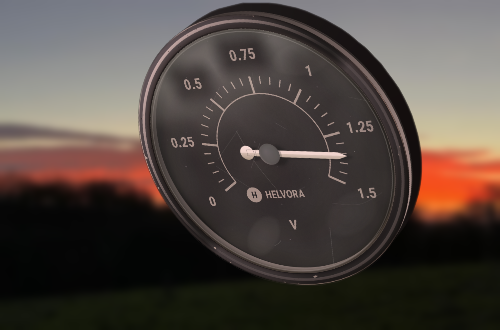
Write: **1.35** V
